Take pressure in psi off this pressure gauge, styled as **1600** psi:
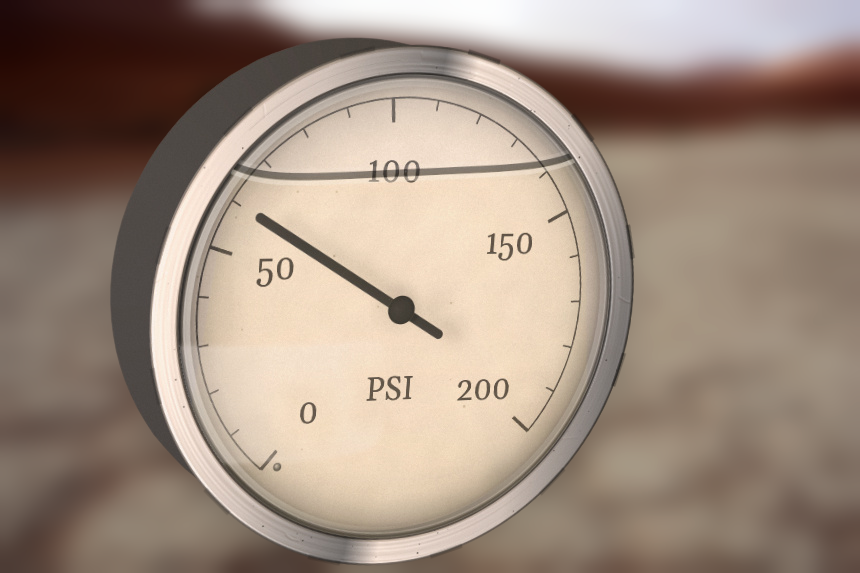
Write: **60** psi
